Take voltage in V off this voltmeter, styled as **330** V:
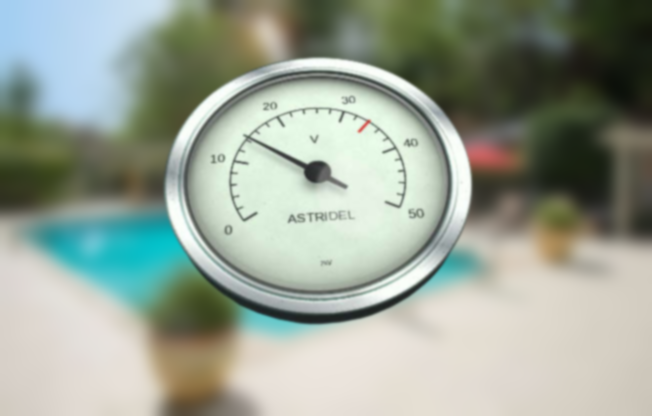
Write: **14** V
